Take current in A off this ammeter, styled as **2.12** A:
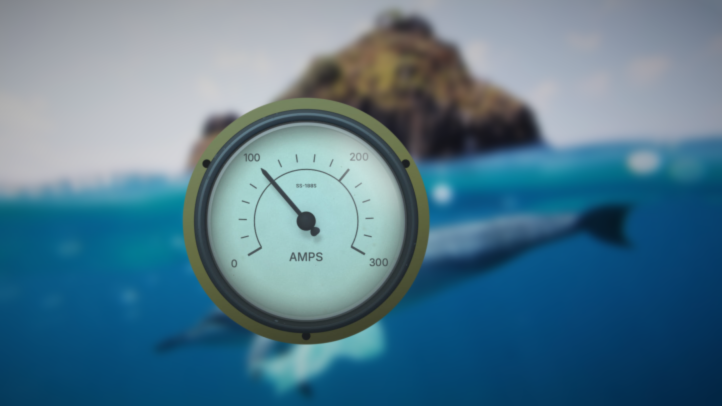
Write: **100** A
